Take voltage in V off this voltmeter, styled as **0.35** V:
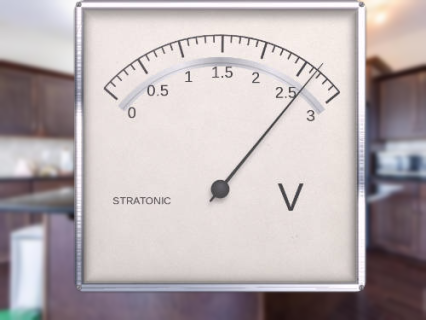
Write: **2.65** V
